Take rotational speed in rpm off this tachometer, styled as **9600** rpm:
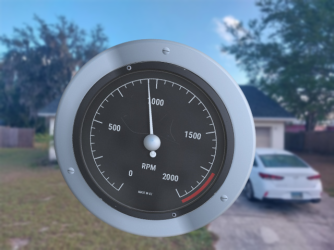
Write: **950** rpm
